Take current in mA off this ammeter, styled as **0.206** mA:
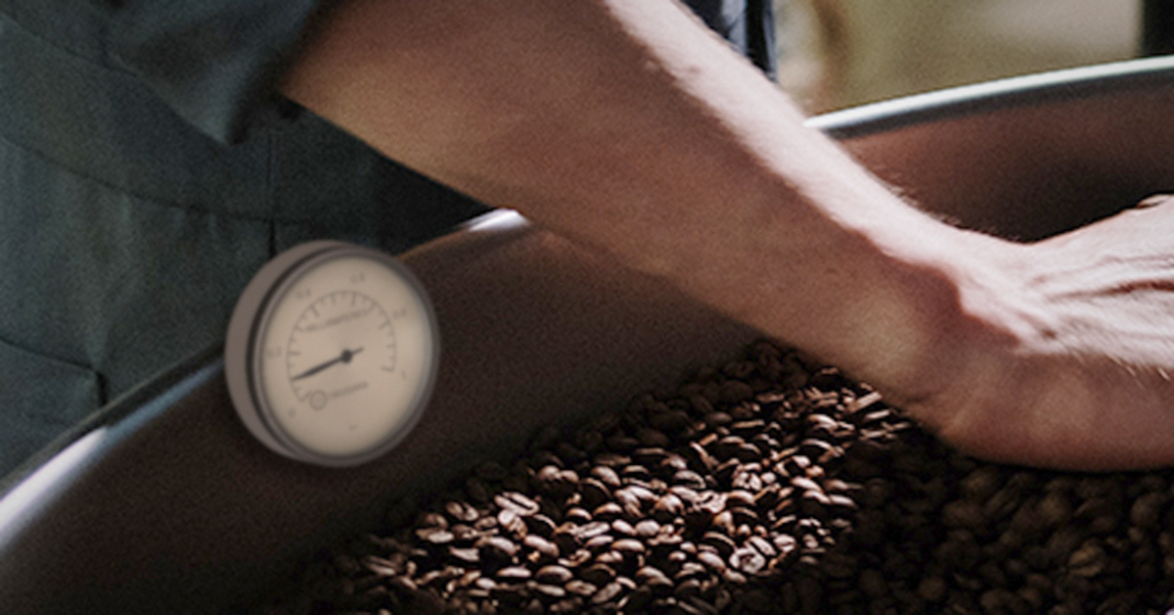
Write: **0.1** mA
